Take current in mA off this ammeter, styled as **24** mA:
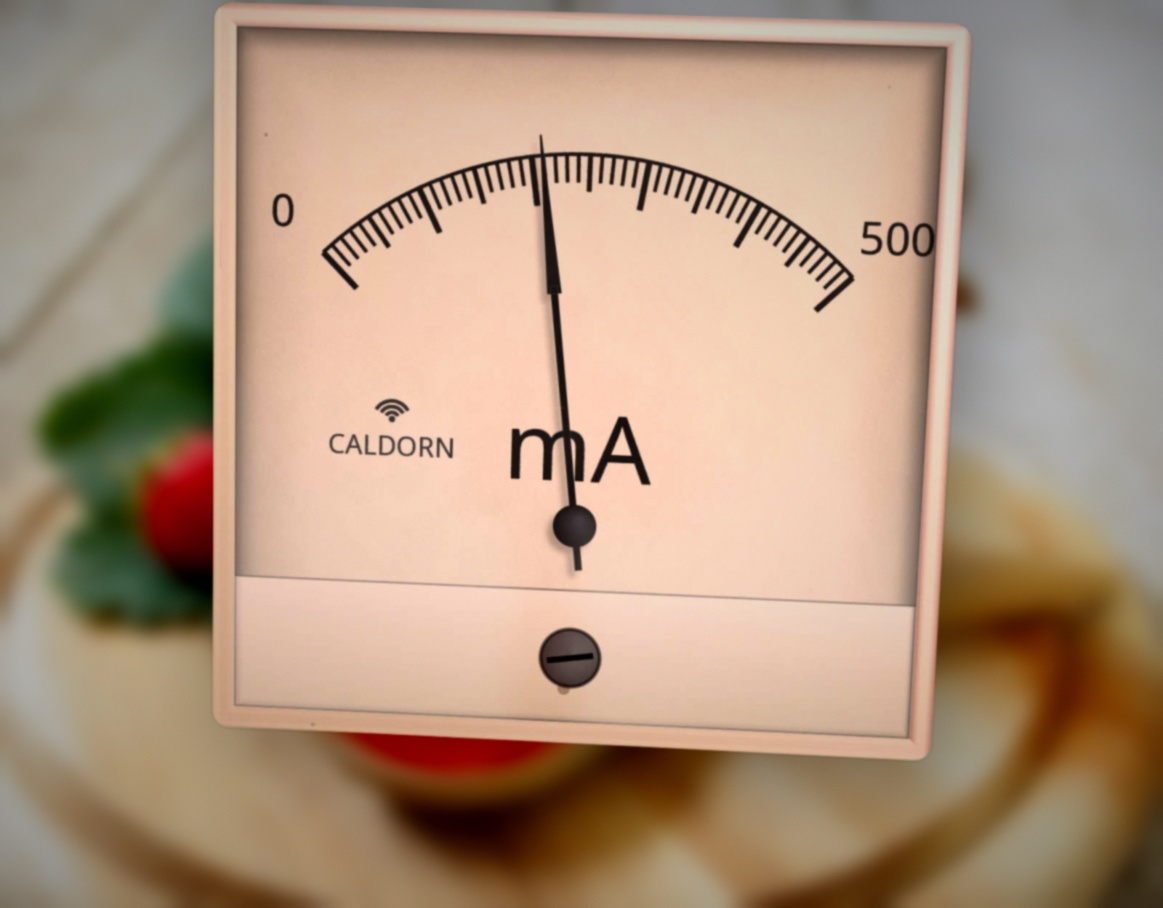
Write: **210** mA
